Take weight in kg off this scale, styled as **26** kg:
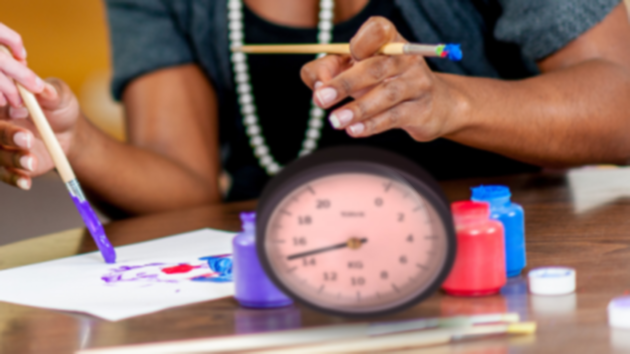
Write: **15** kg
